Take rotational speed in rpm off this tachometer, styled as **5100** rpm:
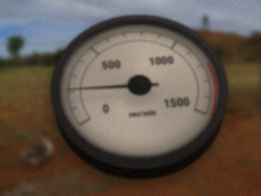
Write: **200** rpm
